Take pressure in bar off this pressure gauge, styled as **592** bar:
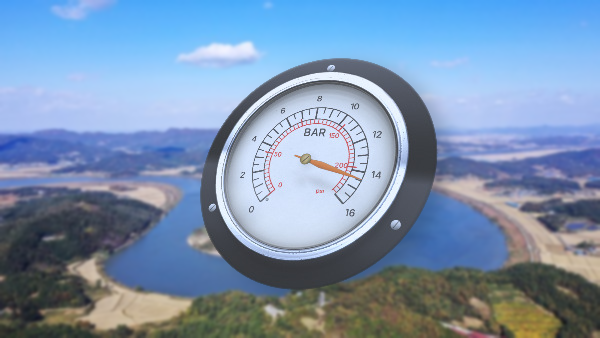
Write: **14.5** bar
